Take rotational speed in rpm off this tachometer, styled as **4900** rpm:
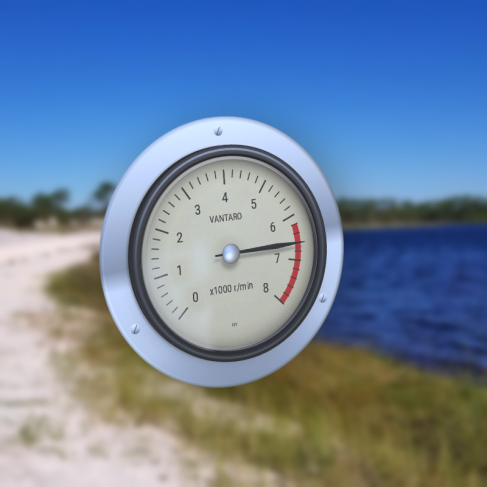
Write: **6600** rpm
